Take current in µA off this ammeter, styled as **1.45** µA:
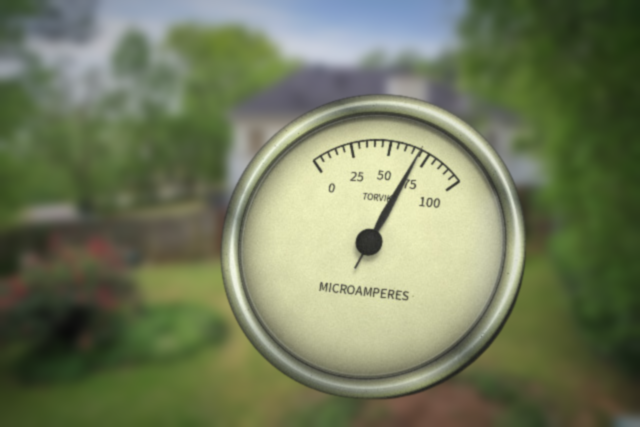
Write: **70** µA
